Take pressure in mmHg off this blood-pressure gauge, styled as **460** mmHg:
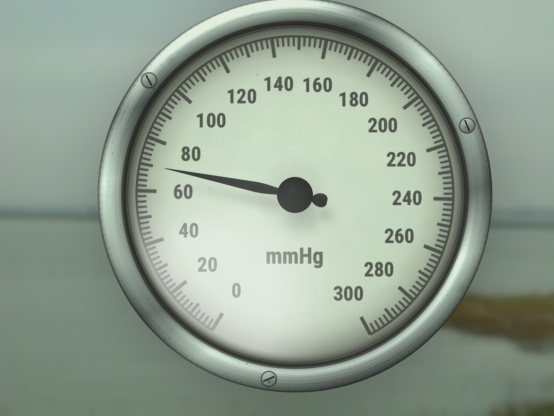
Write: **70** mmHg
